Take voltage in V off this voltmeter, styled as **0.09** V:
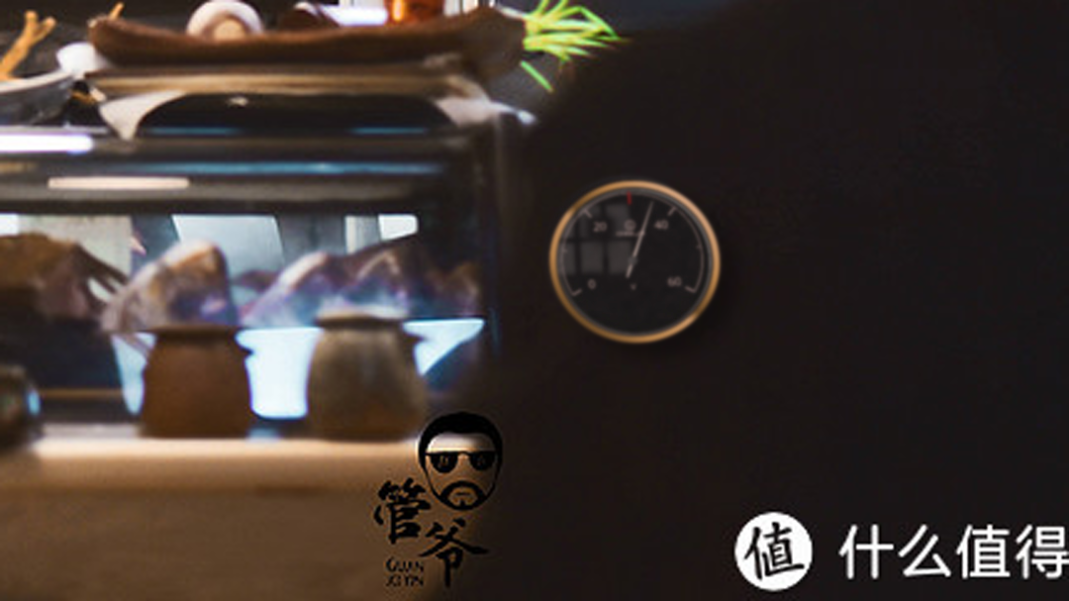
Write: **35** V
